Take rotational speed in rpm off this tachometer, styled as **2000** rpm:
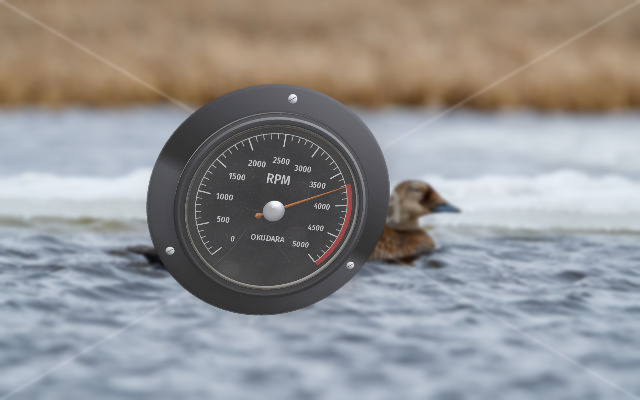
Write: **3700** rpm
